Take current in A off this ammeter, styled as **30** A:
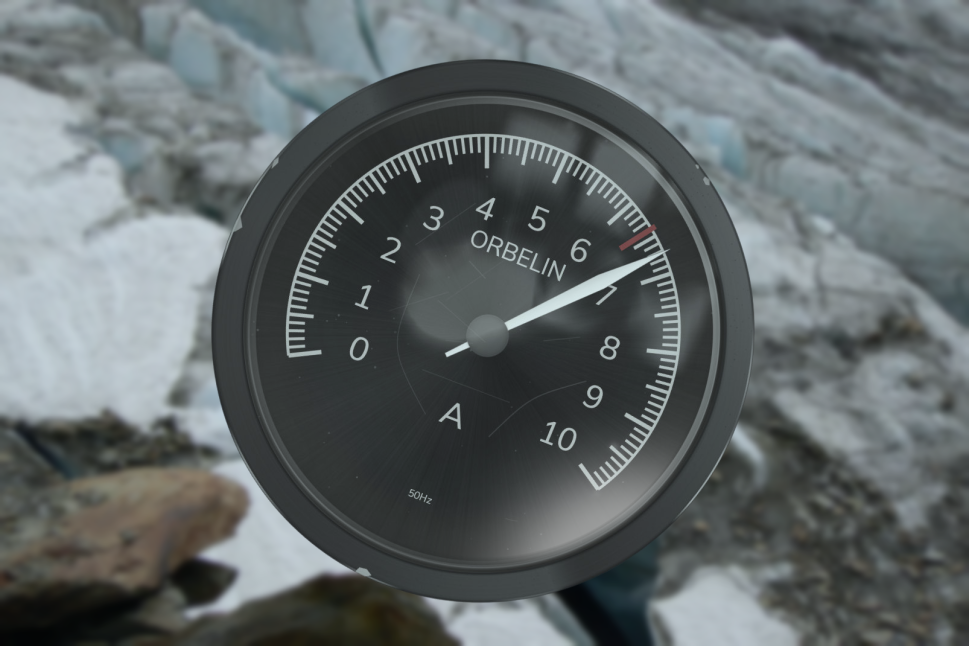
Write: **6.7** A
